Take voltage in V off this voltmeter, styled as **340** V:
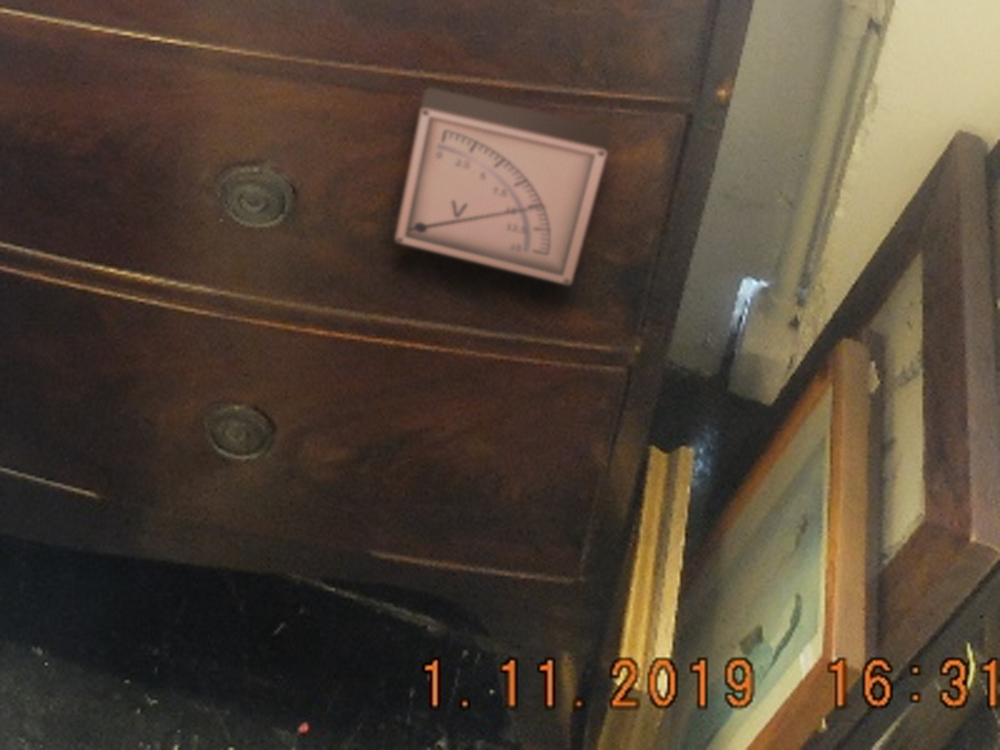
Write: **10** V
